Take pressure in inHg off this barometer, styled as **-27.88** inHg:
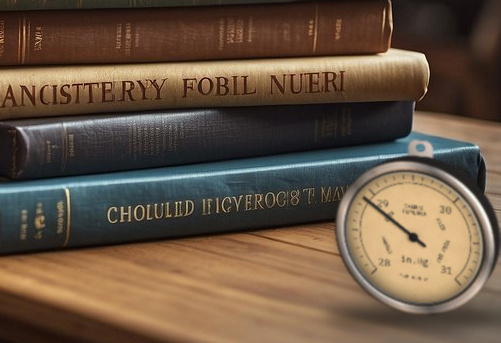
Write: **28.9** inHg
